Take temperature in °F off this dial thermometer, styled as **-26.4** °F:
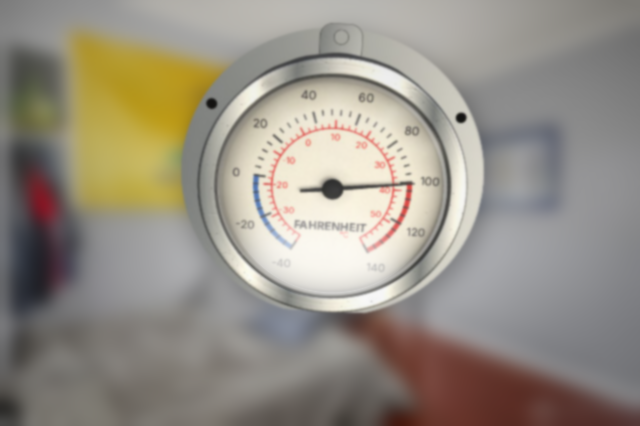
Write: **100** °F
